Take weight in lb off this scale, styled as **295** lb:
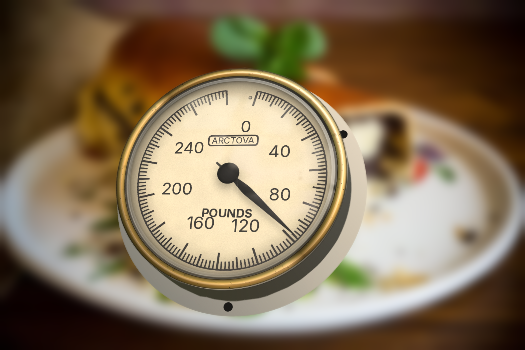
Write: **98** lb
